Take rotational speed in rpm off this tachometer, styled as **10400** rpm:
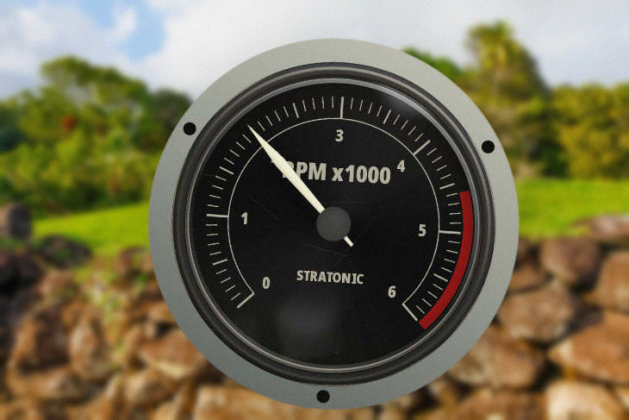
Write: **2000** rpm
